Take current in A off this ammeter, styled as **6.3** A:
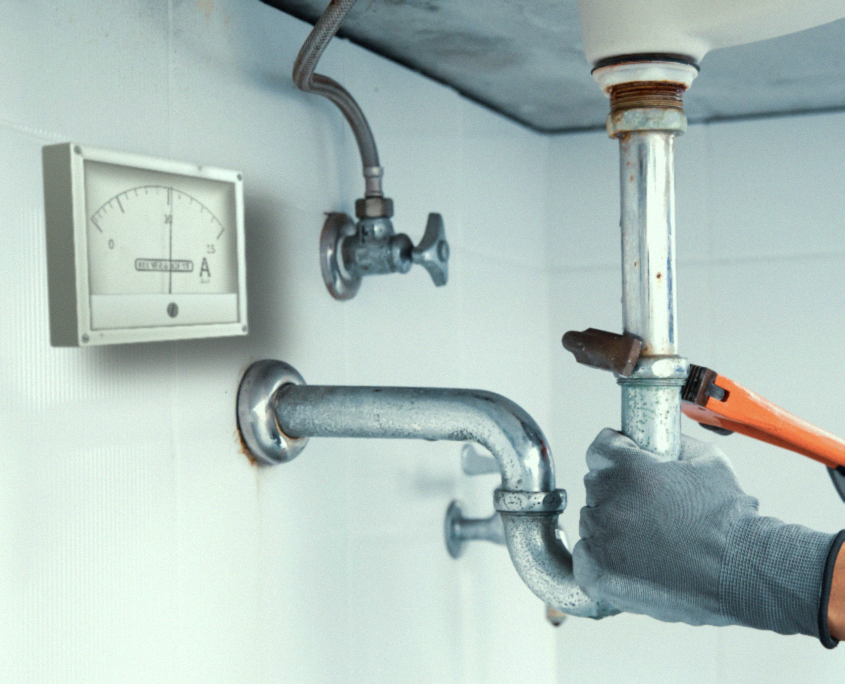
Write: **10** A
